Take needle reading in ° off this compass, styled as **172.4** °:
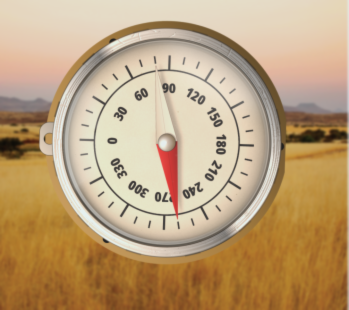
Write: **260** °
